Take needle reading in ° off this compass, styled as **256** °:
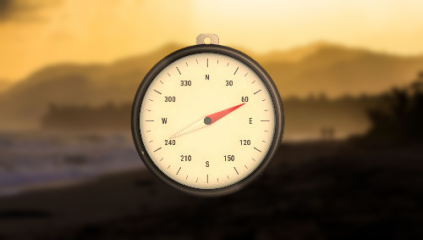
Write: **65** °
